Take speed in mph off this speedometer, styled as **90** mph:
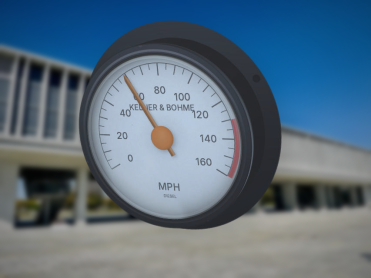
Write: **60** mph
